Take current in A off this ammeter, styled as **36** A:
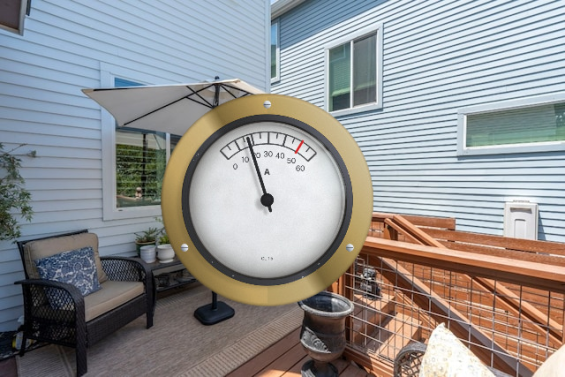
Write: **17.5** A
